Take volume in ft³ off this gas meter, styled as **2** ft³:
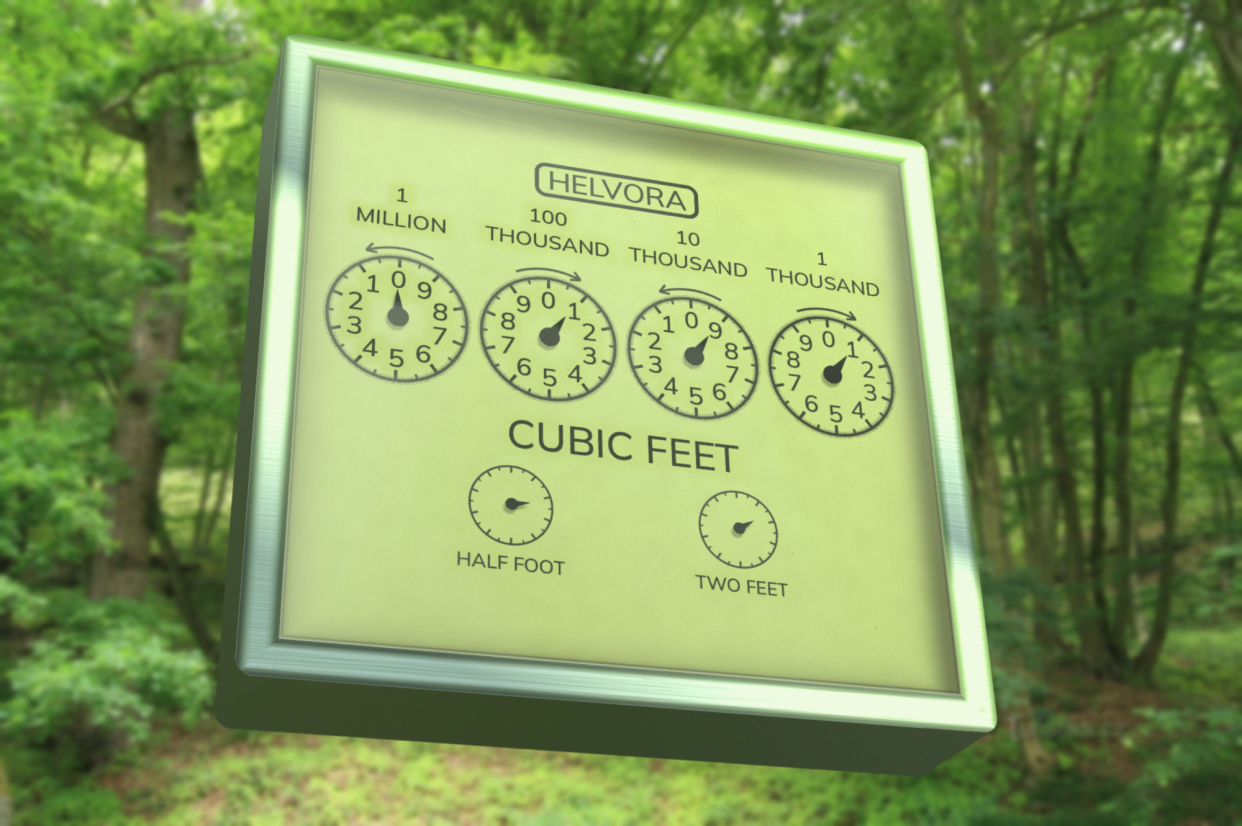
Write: **9100** ft³
